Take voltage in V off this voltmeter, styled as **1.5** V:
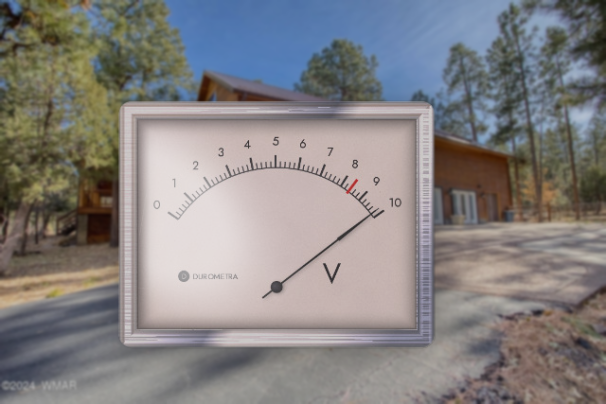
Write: **9.8** V
